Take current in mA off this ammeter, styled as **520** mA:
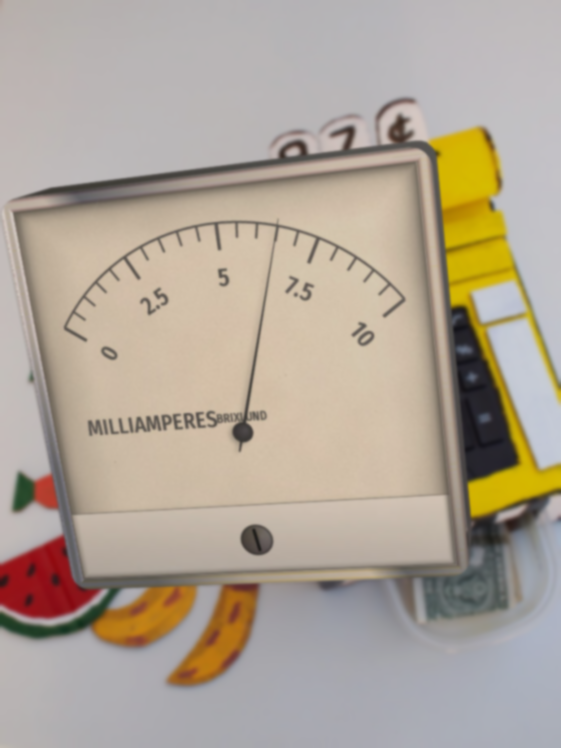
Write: **6.5** mA
